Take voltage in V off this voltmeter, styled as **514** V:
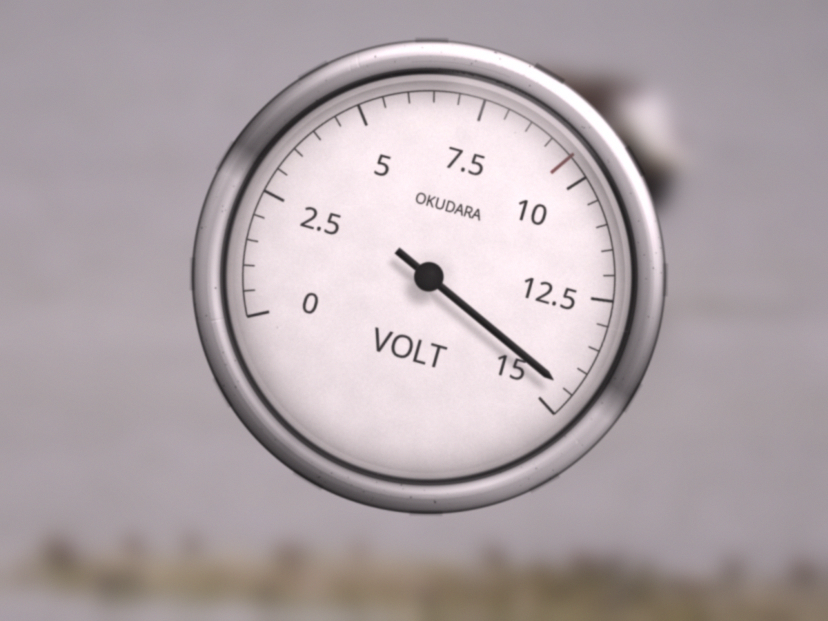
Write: **14.5** V
